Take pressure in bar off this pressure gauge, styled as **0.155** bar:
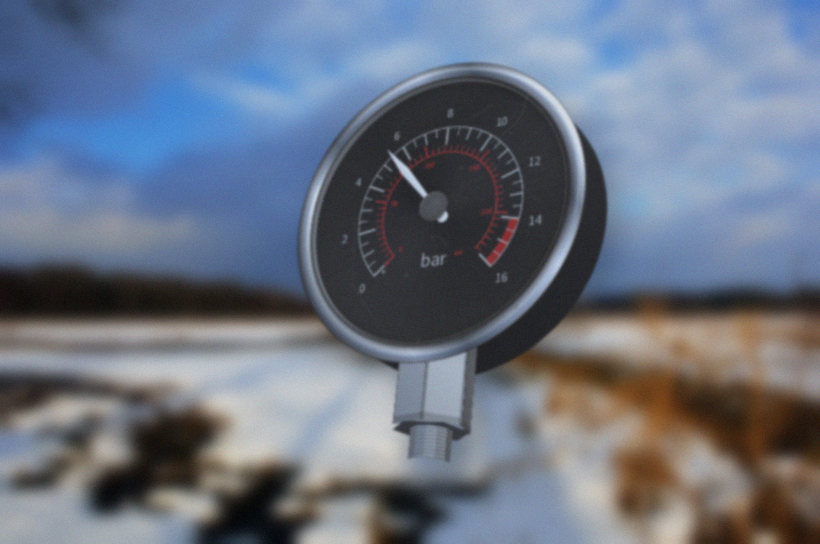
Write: **5.5** bar
